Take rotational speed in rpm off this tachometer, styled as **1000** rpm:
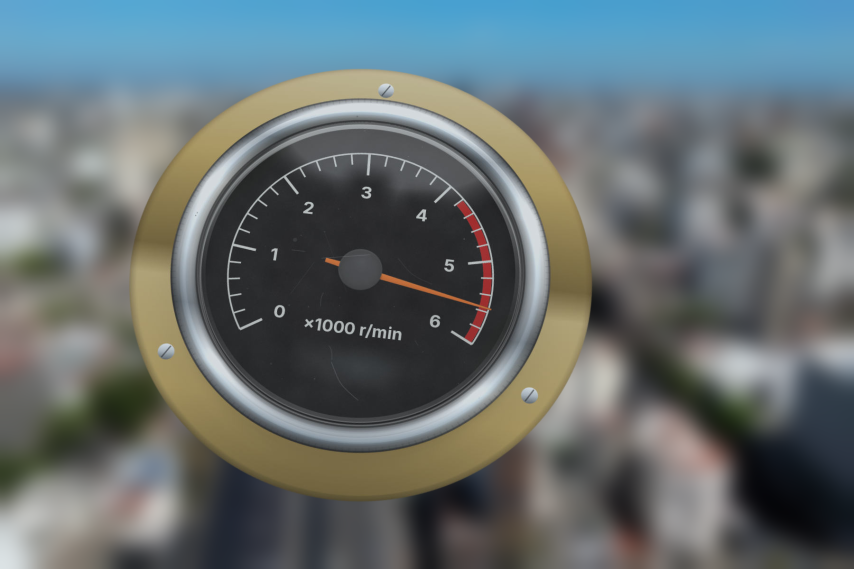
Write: **5600** rpm
